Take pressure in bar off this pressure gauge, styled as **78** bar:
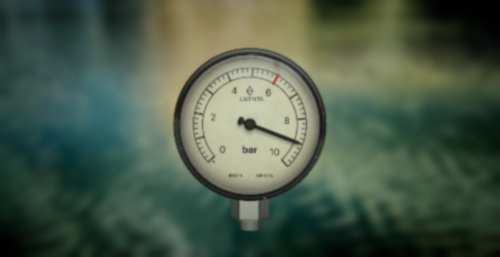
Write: **9** bar
